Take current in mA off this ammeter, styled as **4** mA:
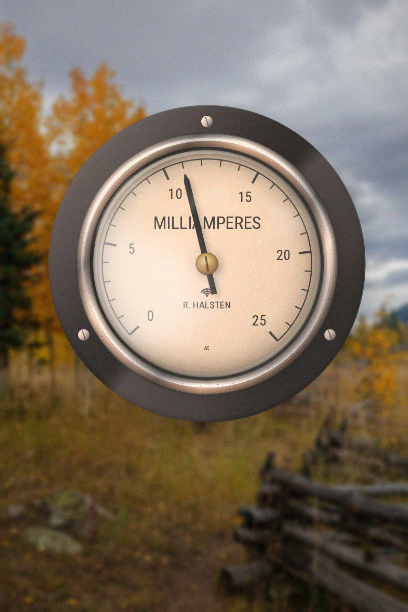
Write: **11** mA
